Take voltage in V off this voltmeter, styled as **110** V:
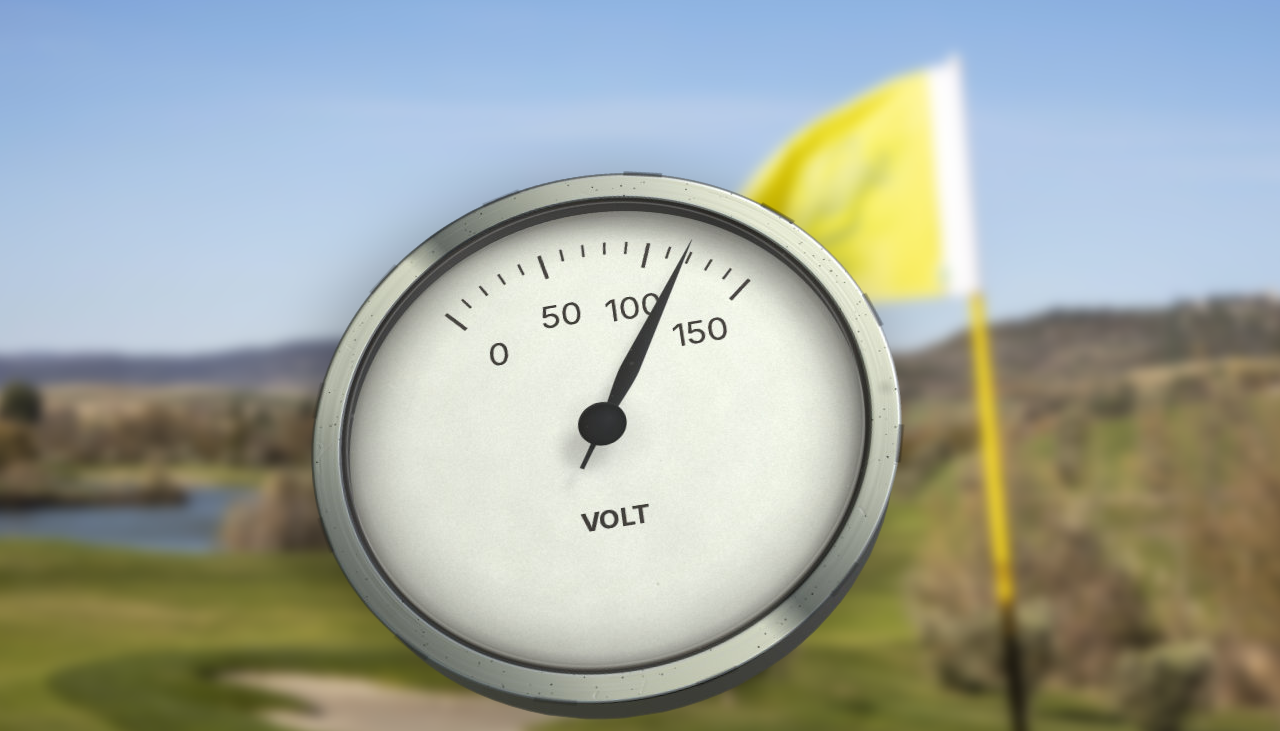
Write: **120** V
